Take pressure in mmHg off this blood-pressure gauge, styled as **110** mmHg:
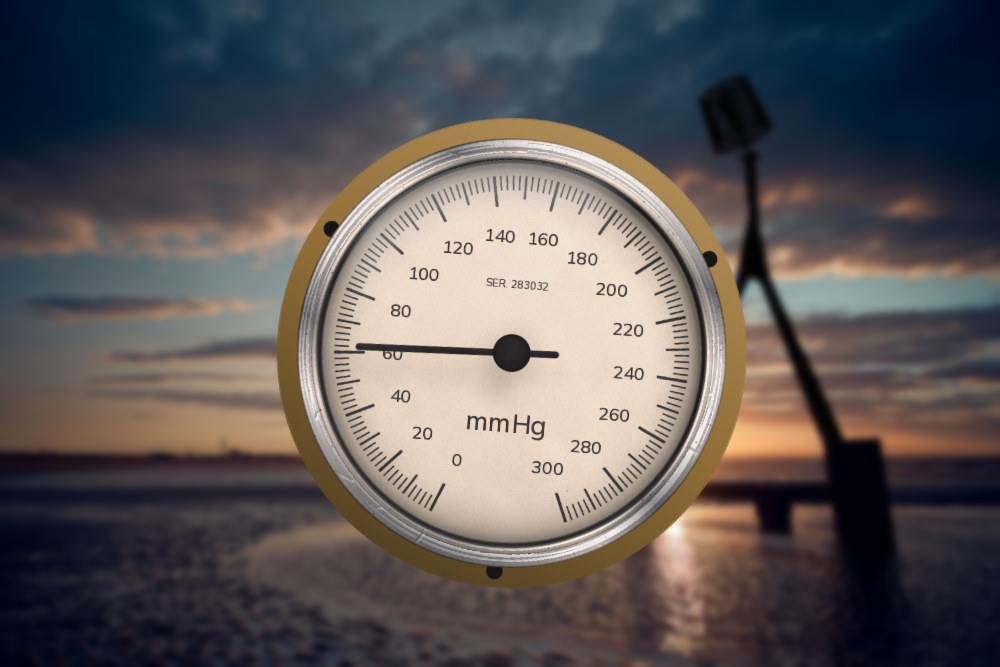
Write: **62** mmHg
